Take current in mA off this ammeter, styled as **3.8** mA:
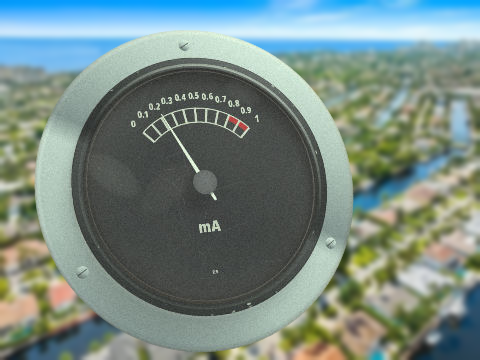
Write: **0.2** mA
